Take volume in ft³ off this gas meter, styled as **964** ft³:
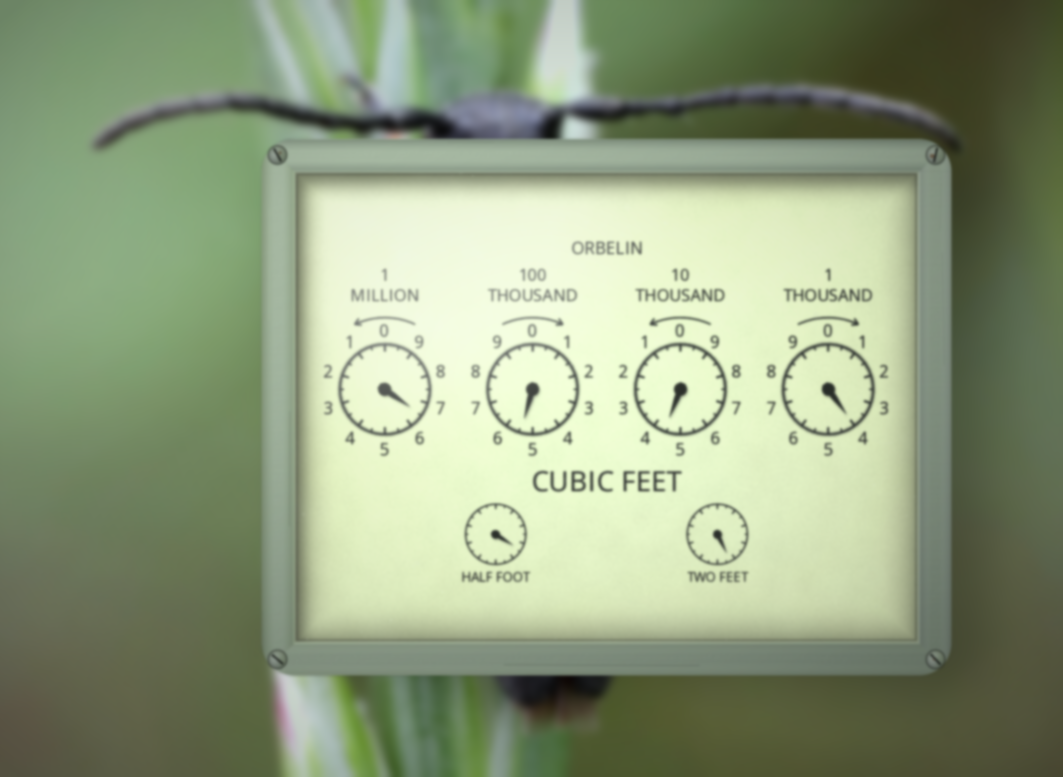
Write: **654400** ft³
